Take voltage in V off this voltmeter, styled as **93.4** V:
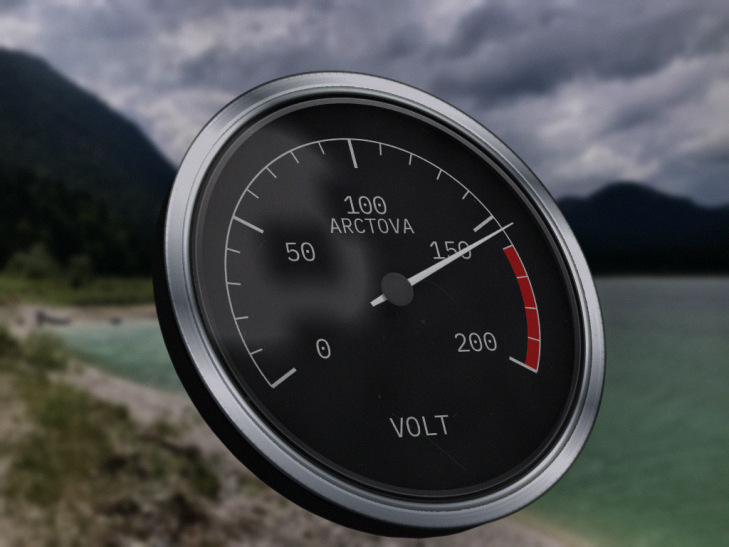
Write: **155** V
